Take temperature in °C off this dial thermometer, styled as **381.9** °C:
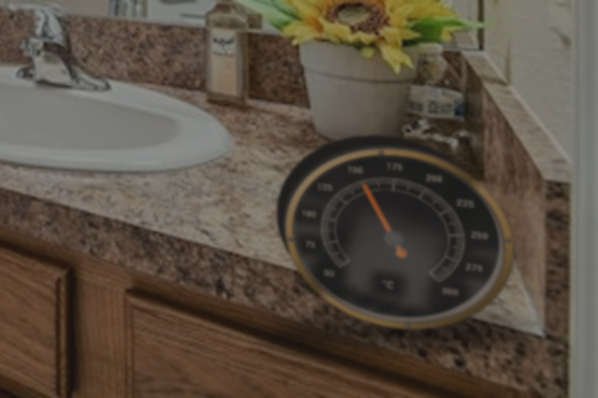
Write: **150** °C
